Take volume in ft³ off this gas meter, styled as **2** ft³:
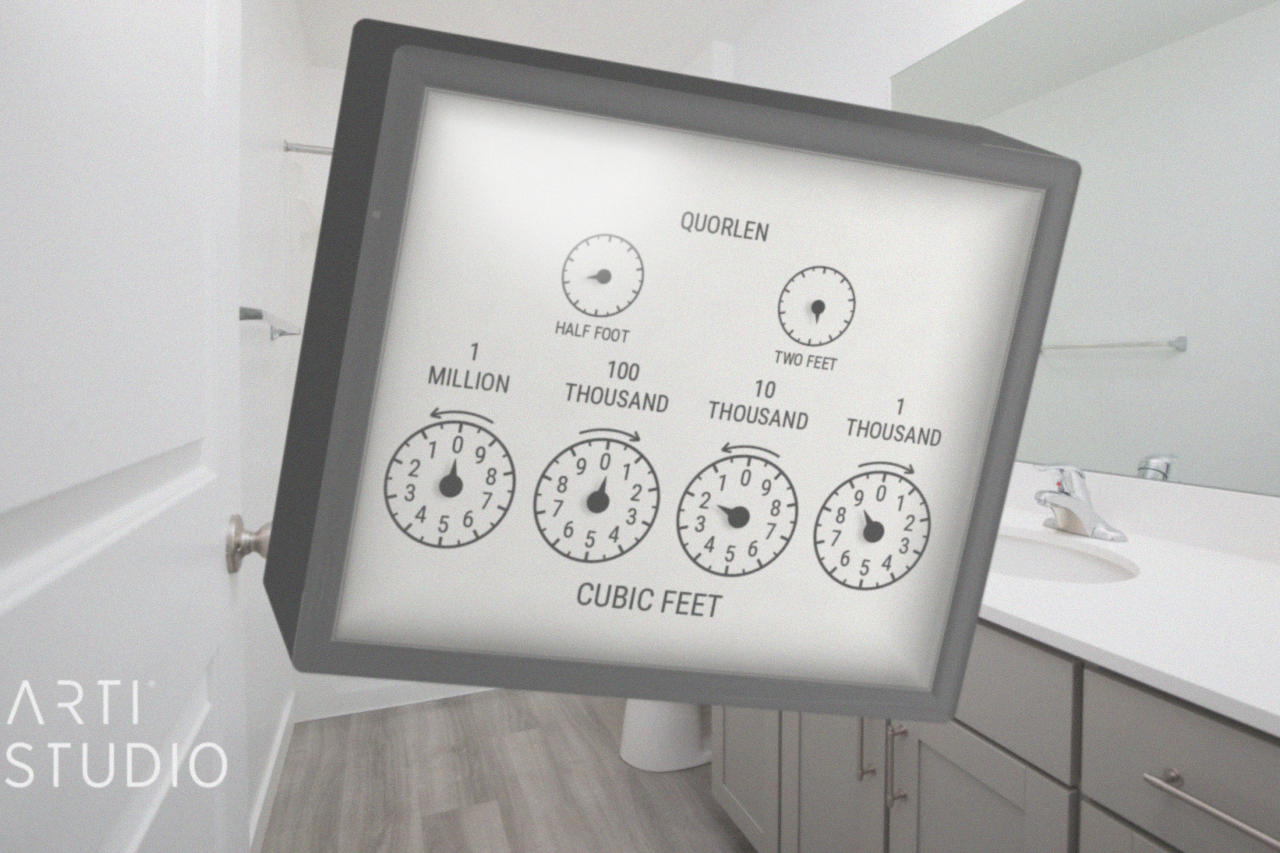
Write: **1900** ft³
